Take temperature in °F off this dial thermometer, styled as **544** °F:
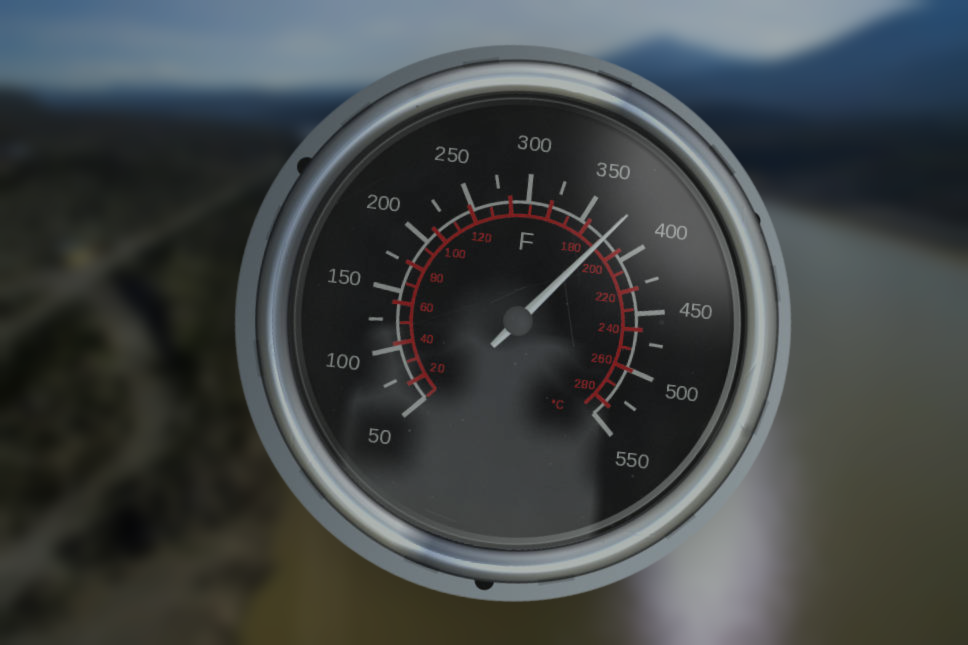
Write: **375** °F
